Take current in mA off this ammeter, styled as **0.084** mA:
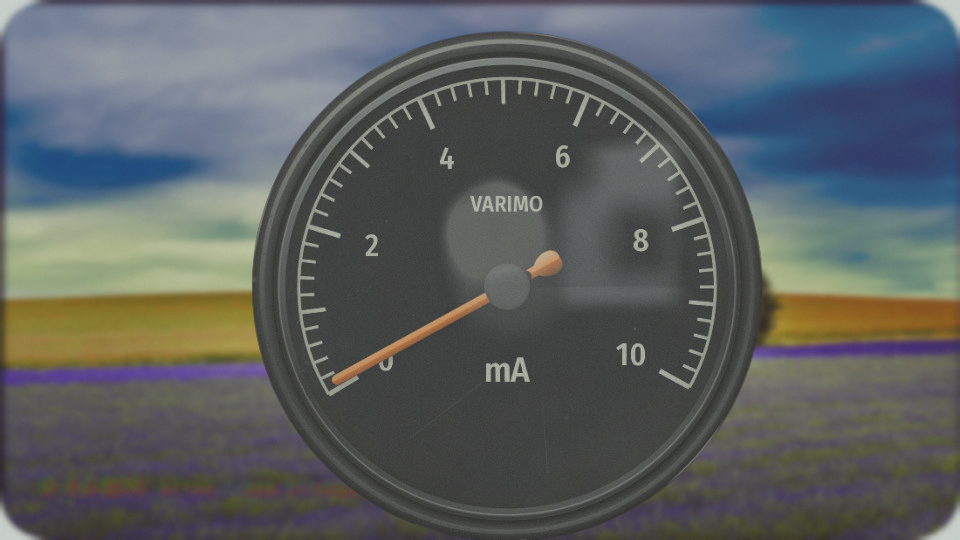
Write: **0.1** mA
